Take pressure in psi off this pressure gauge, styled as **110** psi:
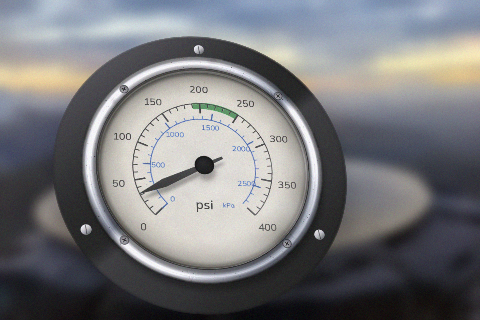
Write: **30** psi
